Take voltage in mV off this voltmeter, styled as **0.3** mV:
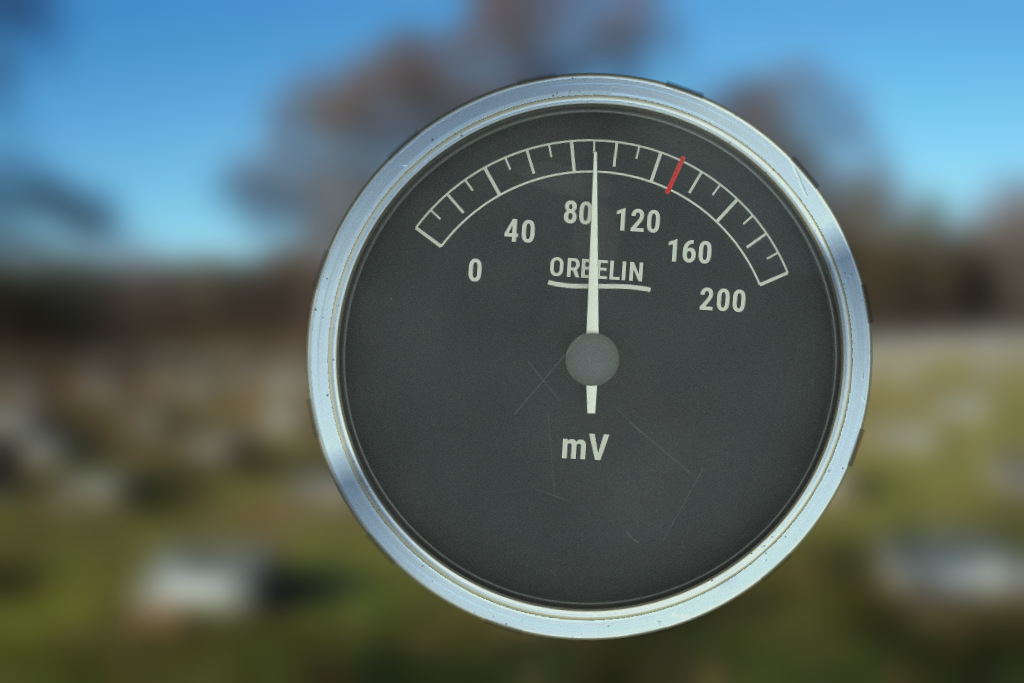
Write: **90** mV
